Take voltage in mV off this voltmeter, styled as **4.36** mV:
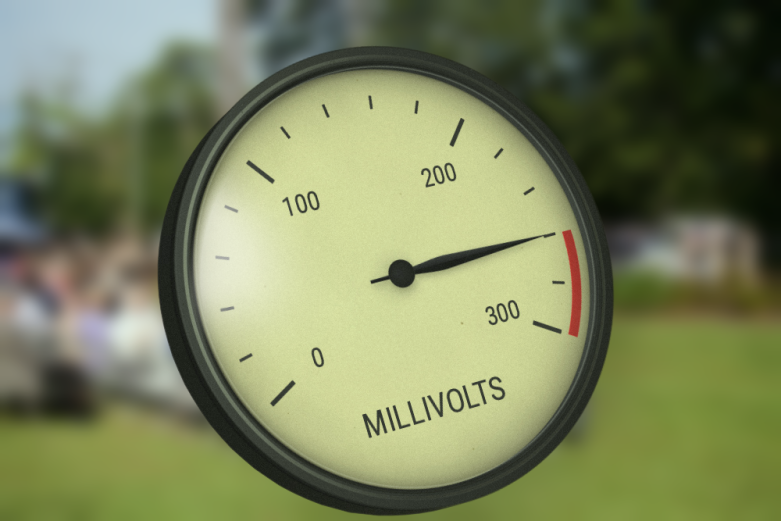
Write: **260** mV
